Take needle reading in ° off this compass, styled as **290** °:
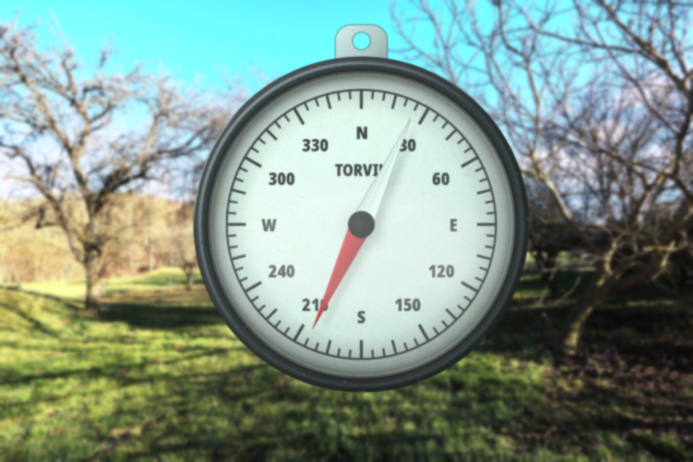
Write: **205** °
